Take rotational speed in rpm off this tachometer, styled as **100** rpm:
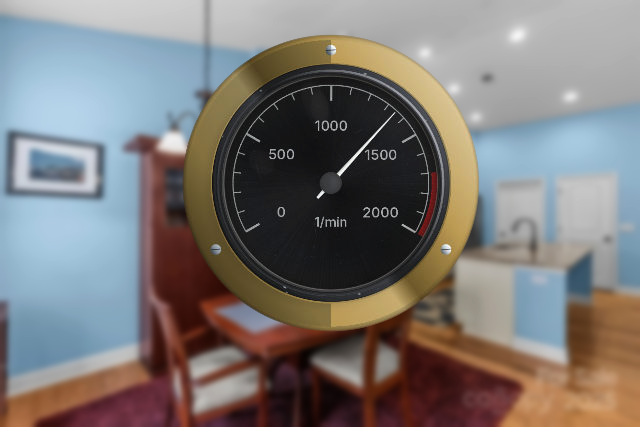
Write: **1350** rpm
